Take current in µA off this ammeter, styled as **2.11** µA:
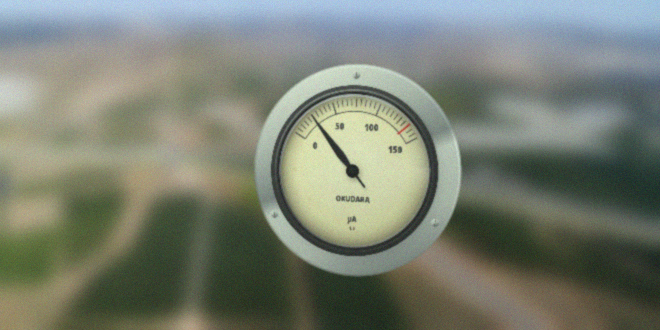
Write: **25** µA
